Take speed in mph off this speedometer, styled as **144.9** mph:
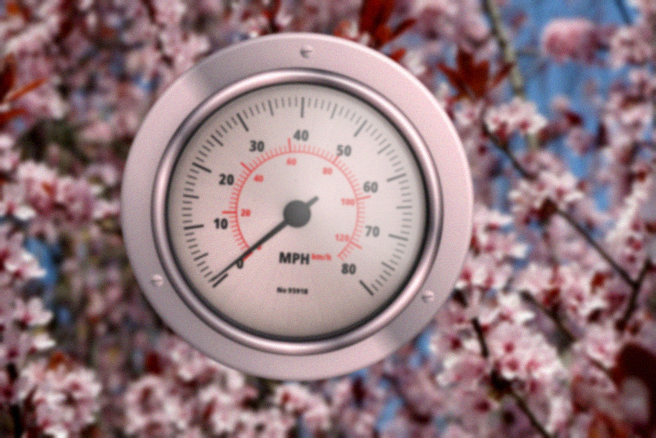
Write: **1** mph
